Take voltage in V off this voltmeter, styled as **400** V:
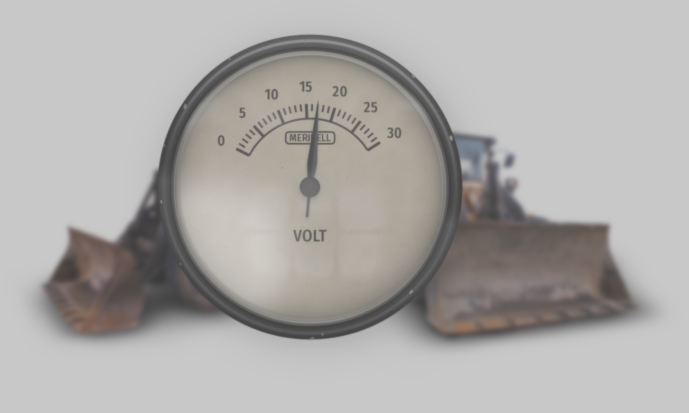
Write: **17** V
